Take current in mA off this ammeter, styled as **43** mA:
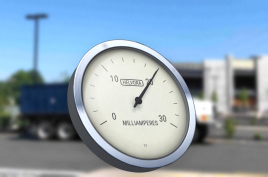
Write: **20** mA
